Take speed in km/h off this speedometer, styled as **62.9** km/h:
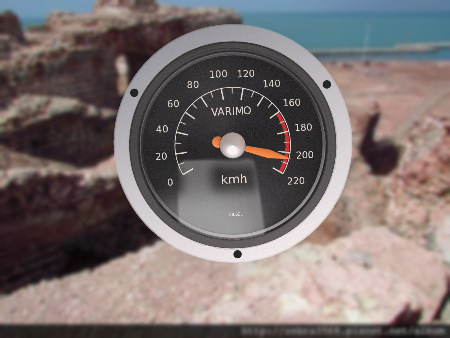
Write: **205** km/h
